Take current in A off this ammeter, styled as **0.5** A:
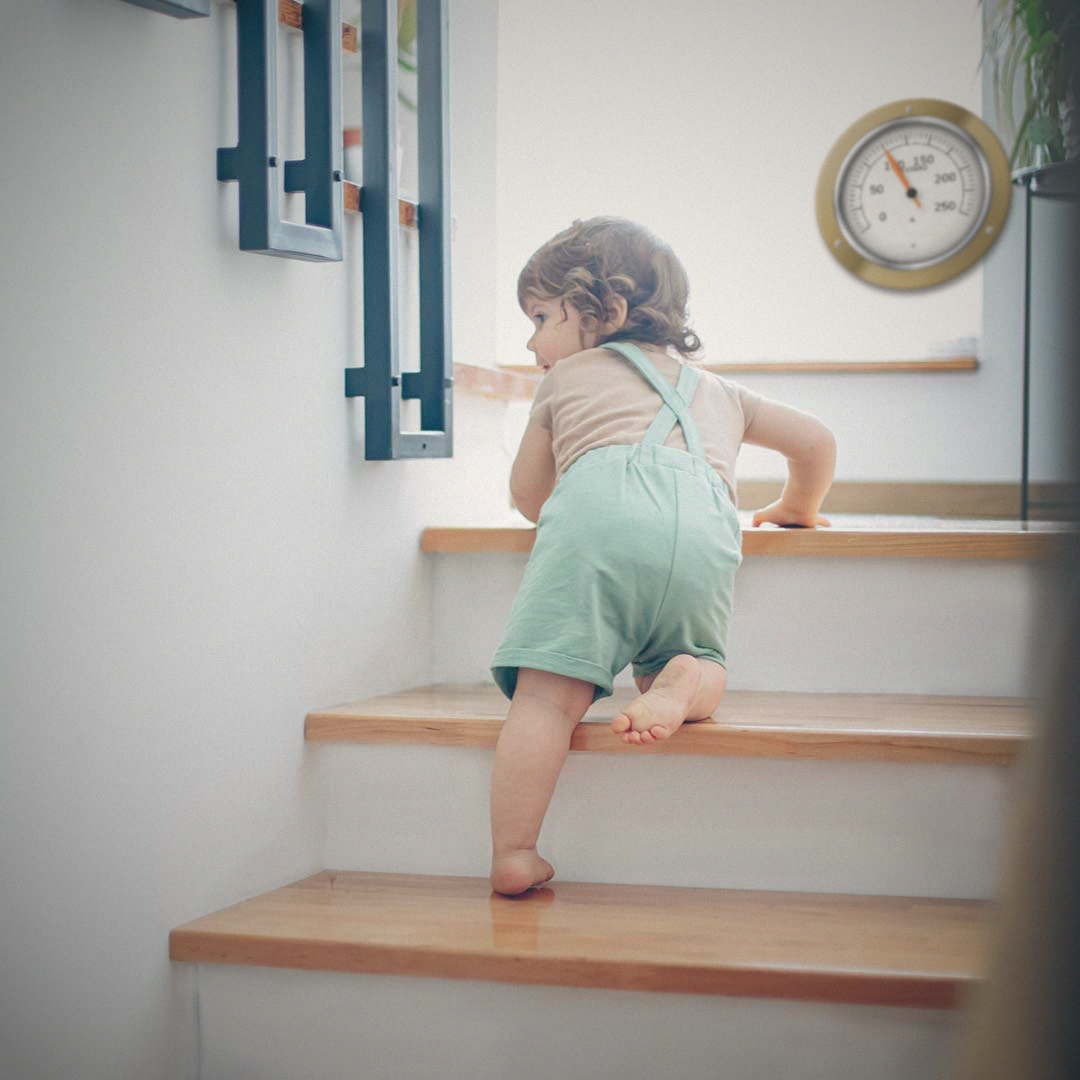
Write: **100** A
